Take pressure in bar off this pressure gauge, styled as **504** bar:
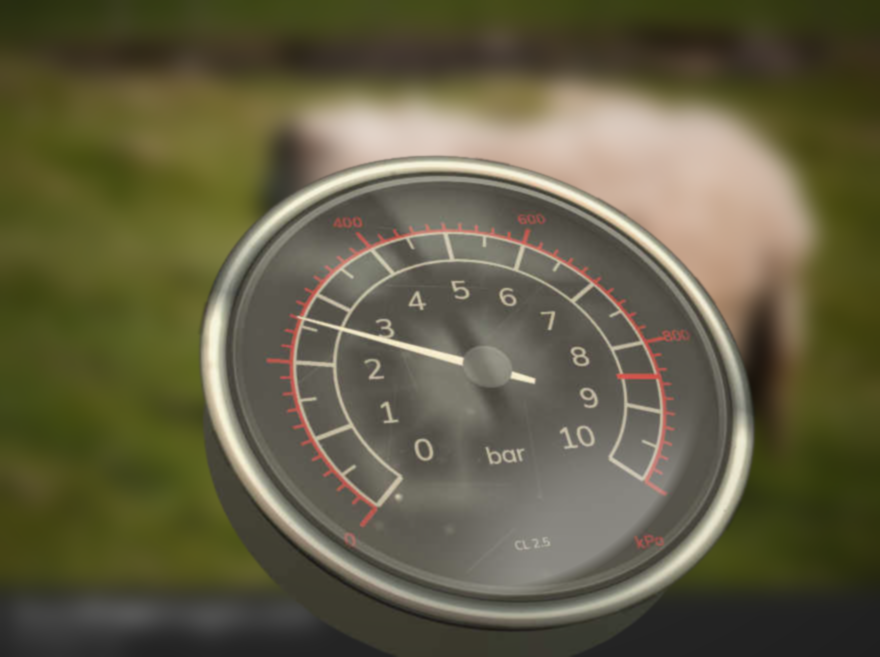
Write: **2.5** bar
